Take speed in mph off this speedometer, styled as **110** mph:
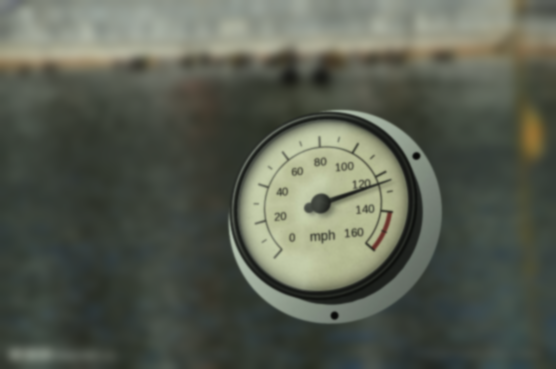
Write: **125** mph
